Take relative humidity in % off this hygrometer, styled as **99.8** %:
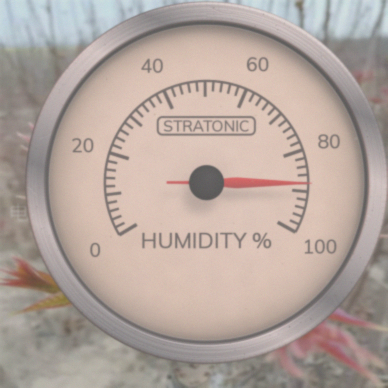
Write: **88** %
